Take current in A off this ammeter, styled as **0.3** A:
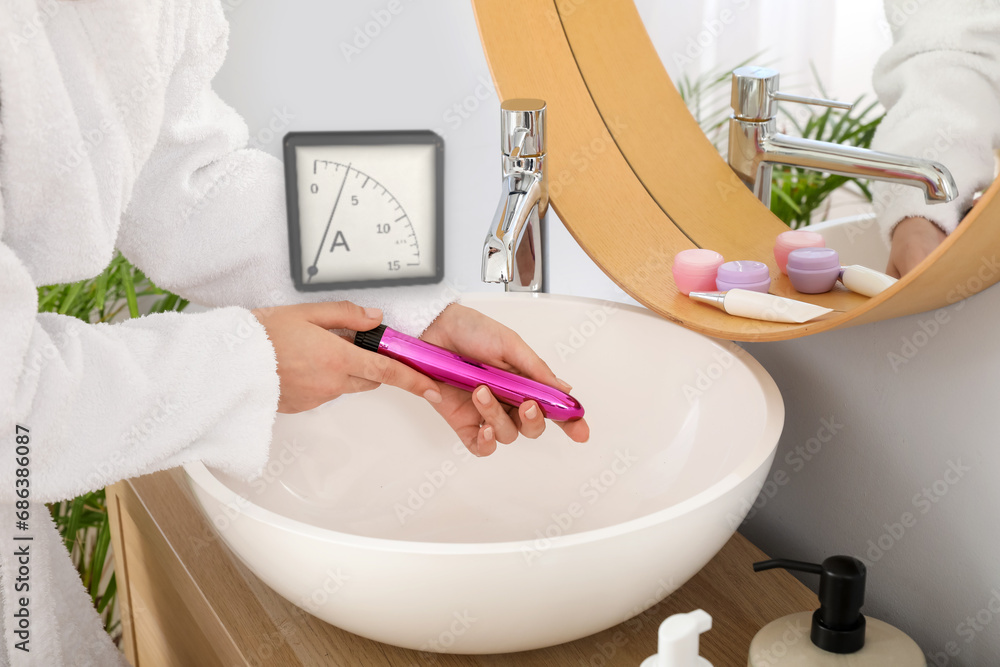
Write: **3** A
